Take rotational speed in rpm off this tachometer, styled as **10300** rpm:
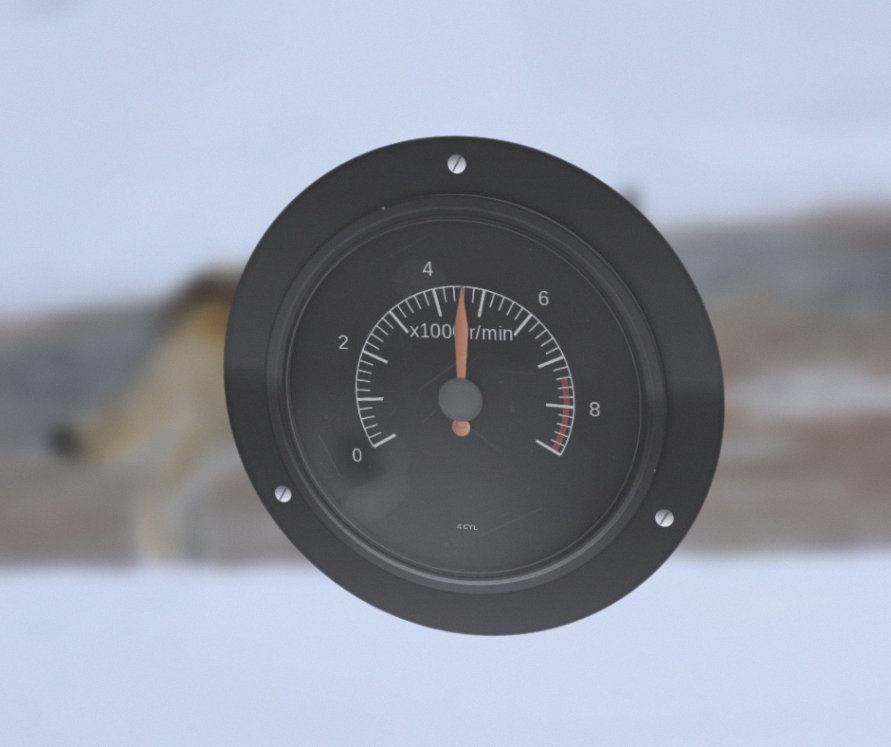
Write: **4600** rpm
